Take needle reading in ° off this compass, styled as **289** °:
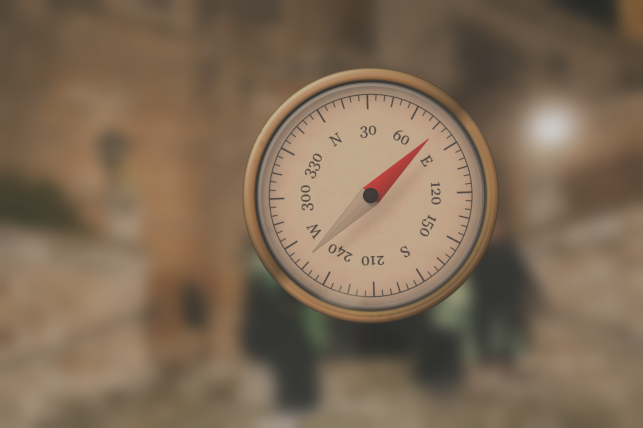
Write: **77.5** °
